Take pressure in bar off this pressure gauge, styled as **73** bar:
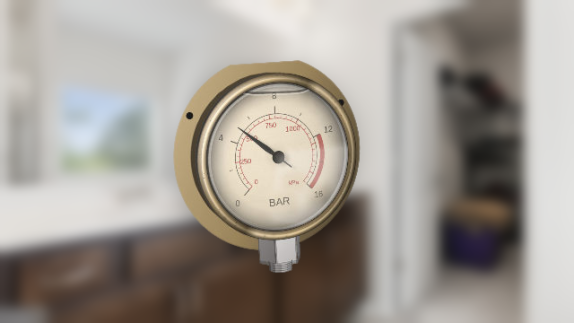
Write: **5** bar
